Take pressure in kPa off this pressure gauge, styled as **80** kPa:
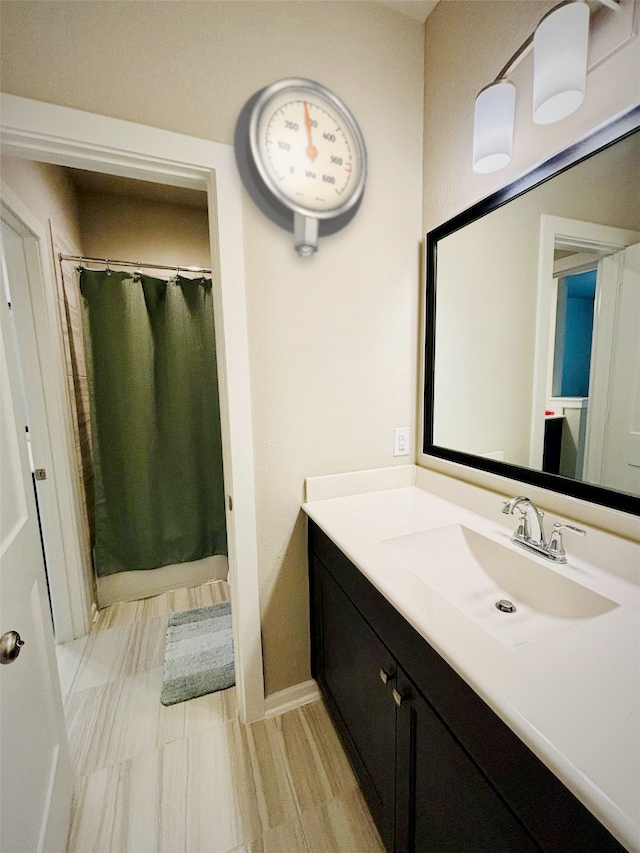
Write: **280** kPa
